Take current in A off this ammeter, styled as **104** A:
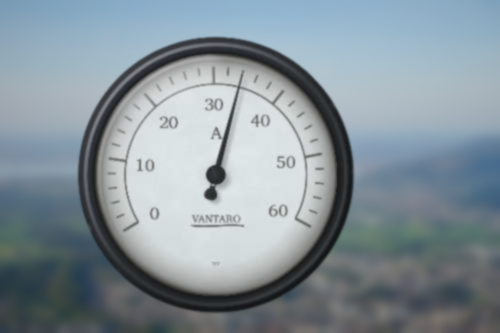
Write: **34** A
